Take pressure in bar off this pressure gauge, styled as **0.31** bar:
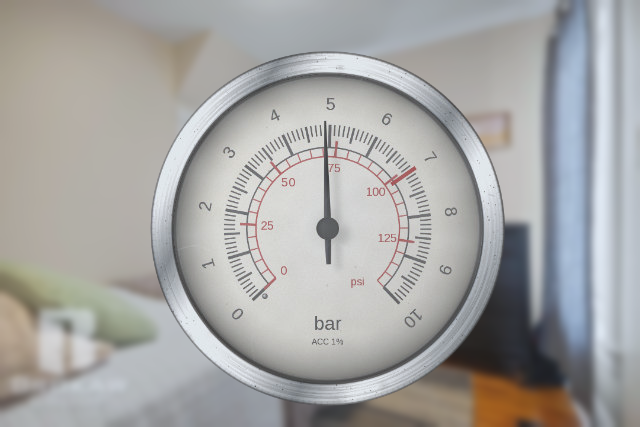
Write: **4.9** bar
